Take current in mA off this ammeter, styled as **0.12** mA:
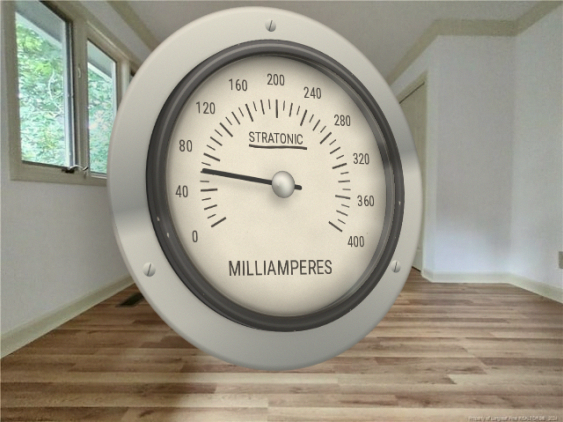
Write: **60** mA
